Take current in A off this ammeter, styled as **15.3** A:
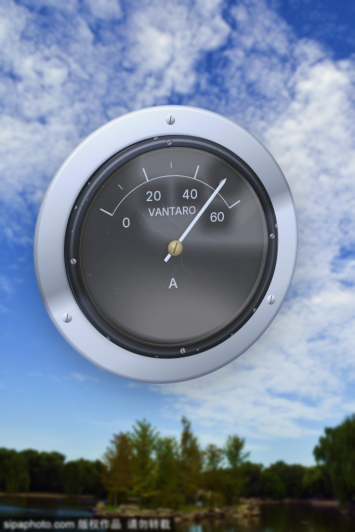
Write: **50** A
